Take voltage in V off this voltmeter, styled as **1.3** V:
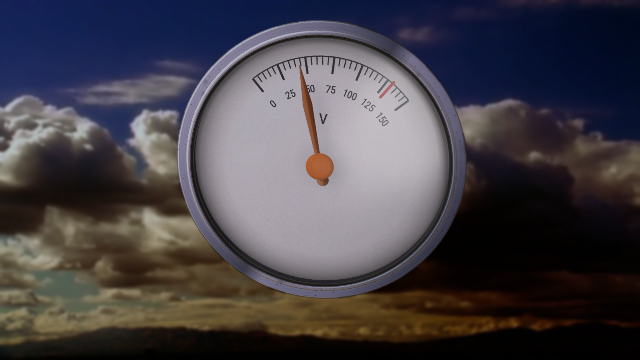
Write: **45** V
